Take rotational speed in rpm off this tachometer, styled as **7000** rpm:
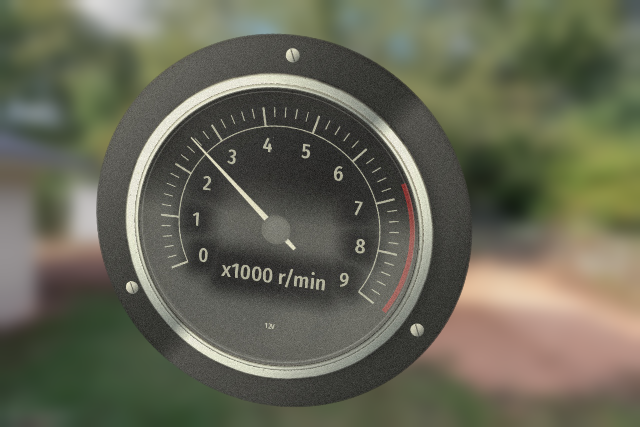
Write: **2600** rpm
